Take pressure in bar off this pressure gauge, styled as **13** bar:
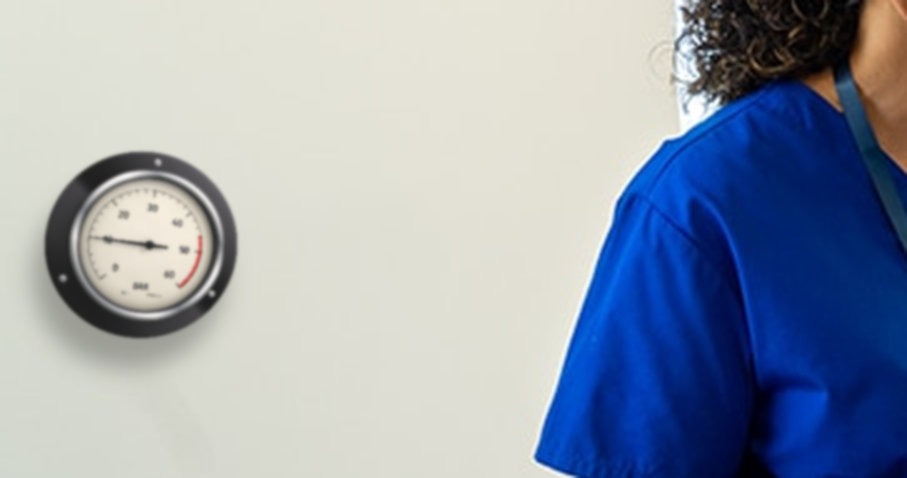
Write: **10** bar
